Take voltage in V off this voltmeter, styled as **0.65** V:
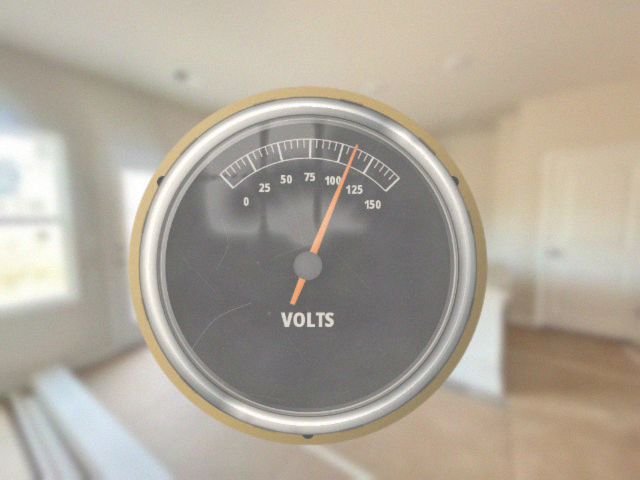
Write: **110** V
